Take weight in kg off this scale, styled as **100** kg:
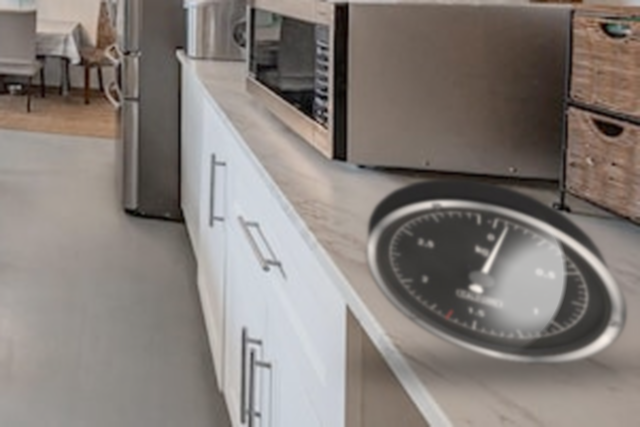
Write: **0.05** kg
